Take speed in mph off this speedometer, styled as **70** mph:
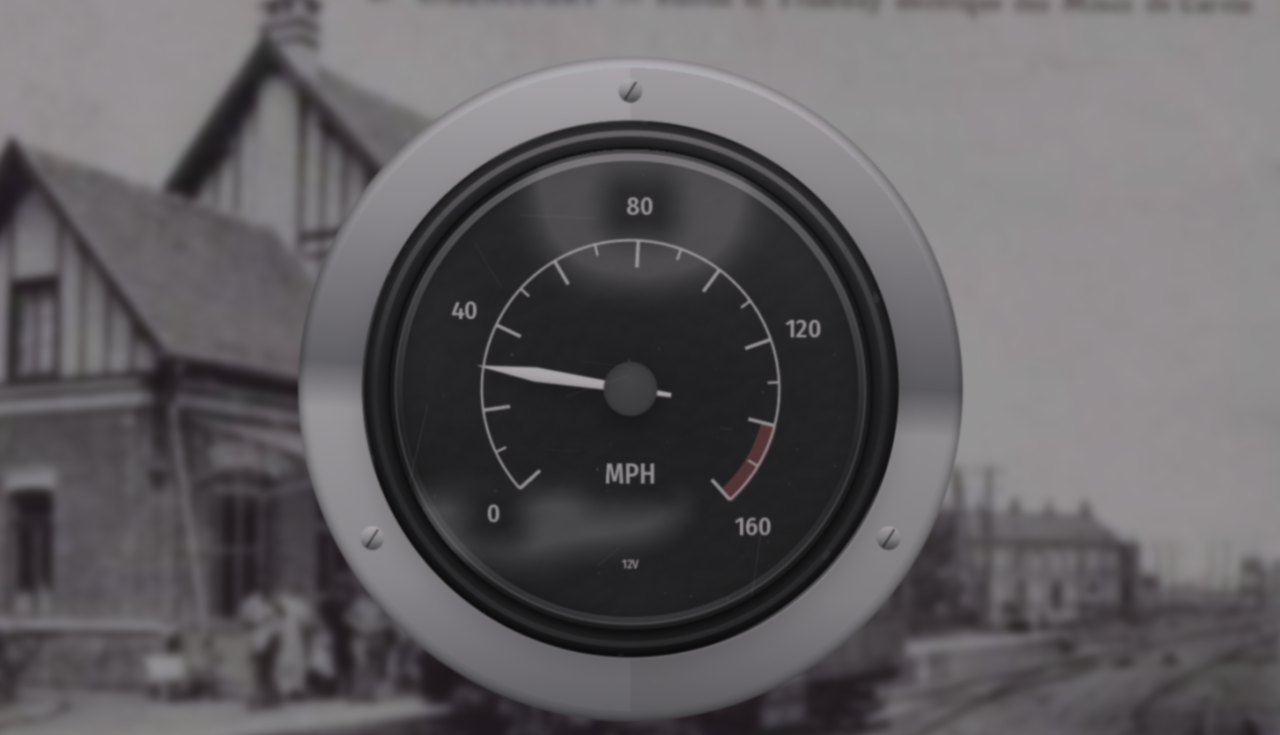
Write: **30** mph
